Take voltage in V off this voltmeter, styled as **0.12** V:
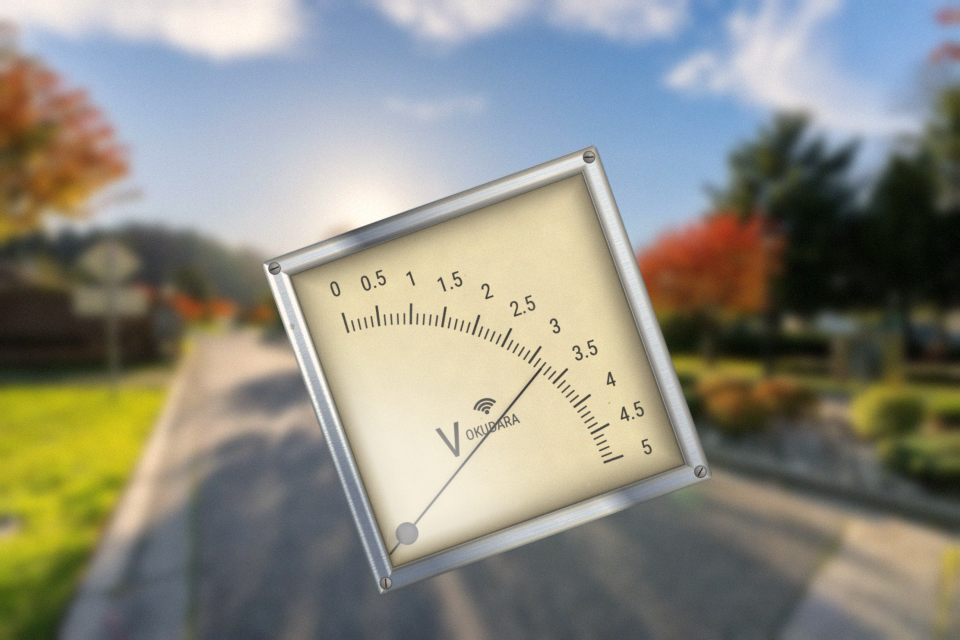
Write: **3.2** V
